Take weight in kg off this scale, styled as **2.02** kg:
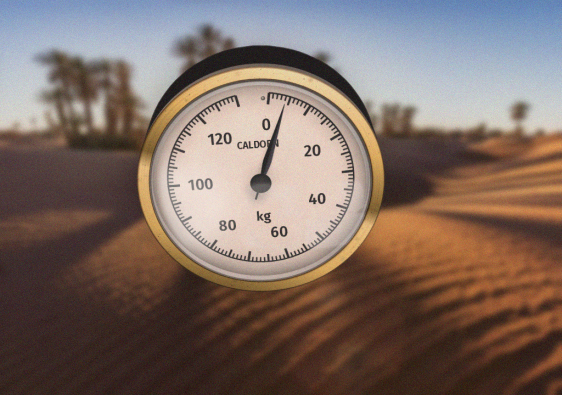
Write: **4** kg
